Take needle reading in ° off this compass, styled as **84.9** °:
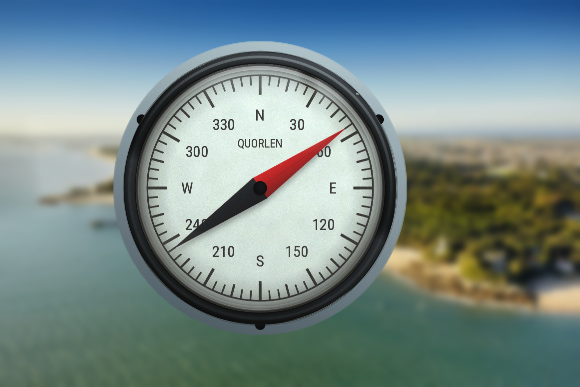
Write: **55** °
